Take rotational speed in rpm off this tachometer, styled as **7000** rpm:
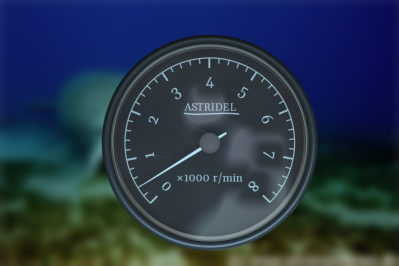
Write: **400** rpm
